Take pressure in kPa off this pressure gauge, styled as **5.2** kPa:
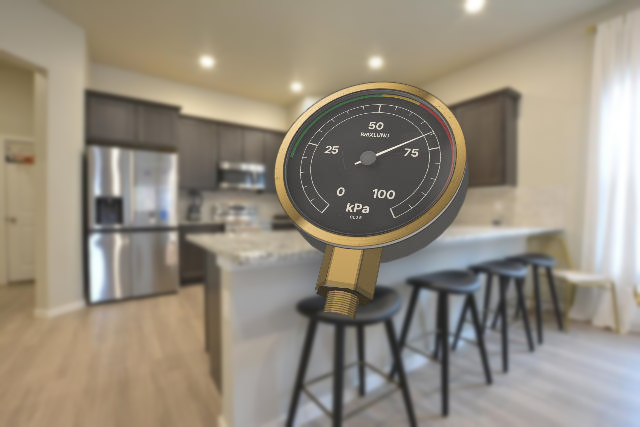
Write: **70** kPa
